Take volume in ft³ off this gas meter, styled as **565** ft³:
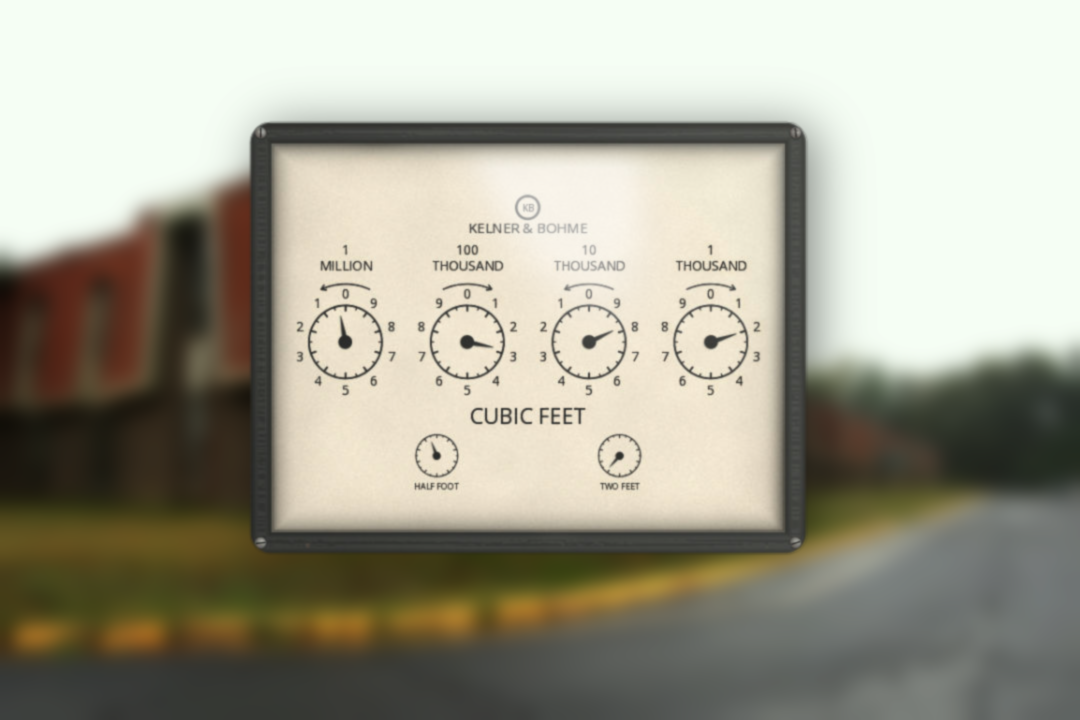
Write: **28200** ft³
